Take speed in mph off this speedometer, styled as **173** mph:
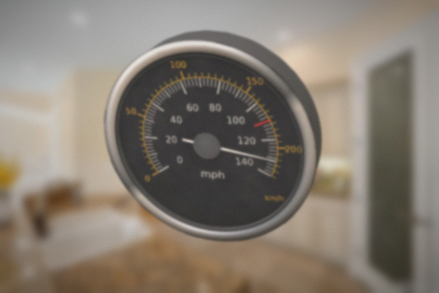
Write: **130** mph
